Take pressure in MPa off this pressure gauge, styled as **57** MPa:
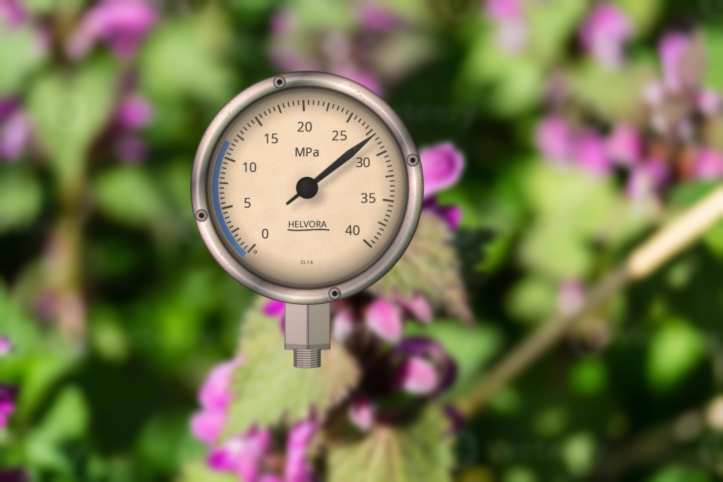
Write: **28** MPa
